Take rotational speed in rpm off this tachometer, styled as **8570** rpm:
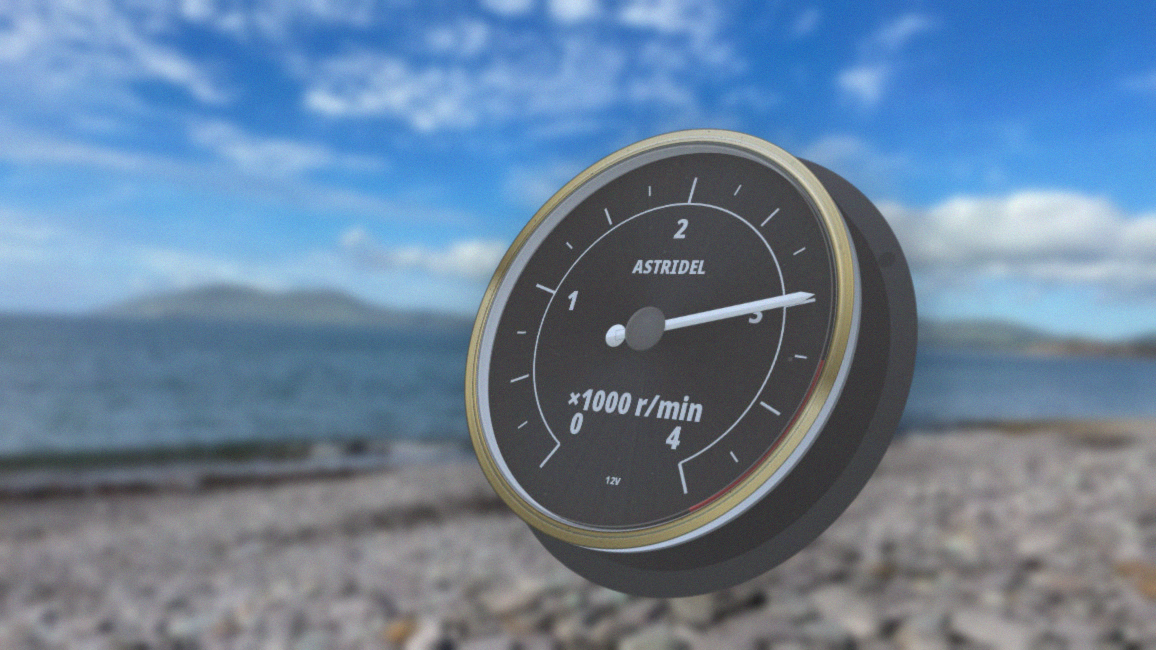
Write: **3000** rpm
